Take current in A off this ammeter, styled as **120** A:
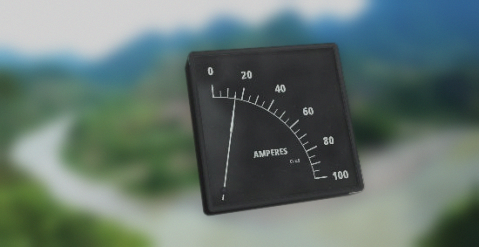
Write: **15** A
